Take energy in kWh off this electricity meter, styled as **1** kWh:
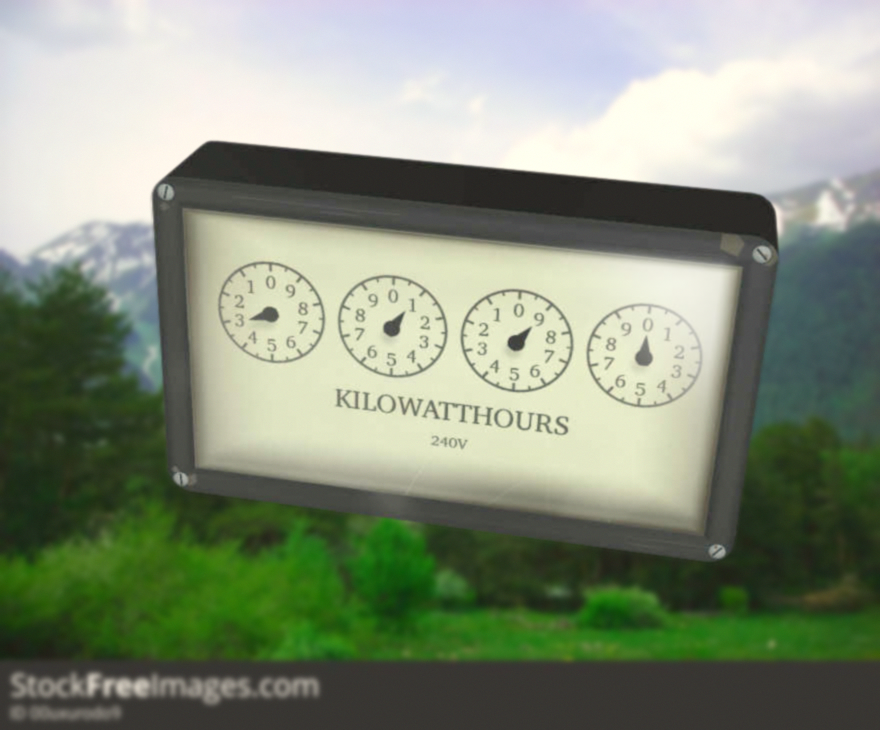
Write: **3090** kWh
